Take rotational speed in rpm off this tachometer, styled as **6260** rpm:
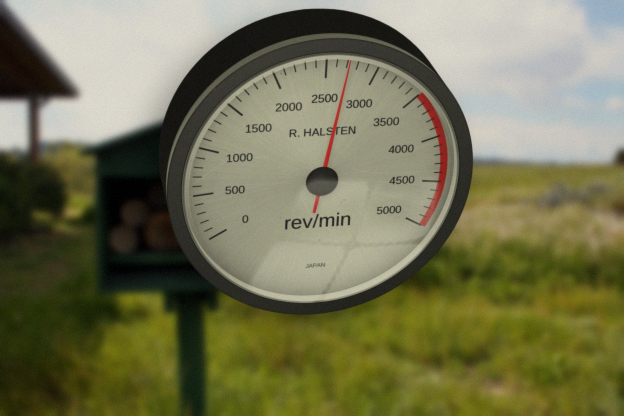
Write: **2700** rpm
